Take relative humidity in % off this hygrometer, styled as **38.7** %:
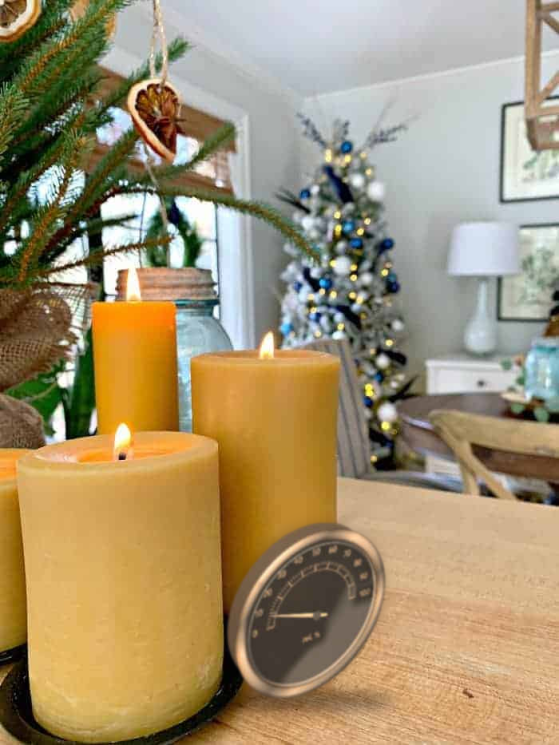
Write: **10** %
